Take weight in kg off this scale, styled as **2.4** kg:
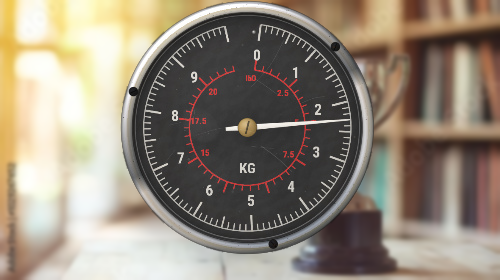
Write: **2.3** kg
